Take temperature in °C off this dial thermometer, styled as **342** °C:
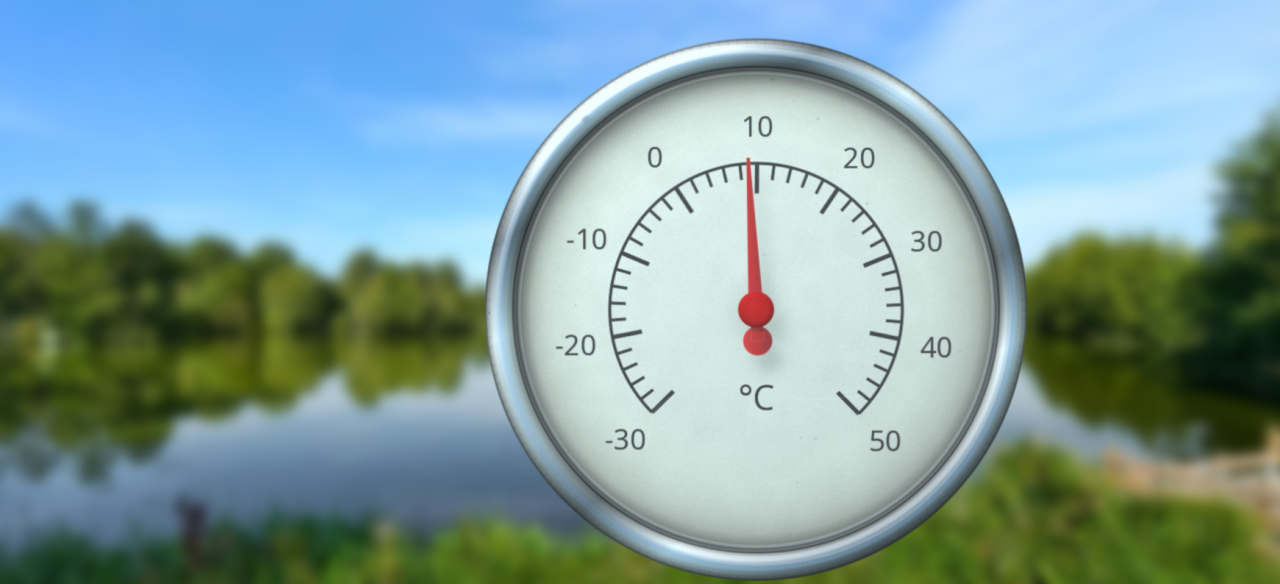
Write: **9** °C
